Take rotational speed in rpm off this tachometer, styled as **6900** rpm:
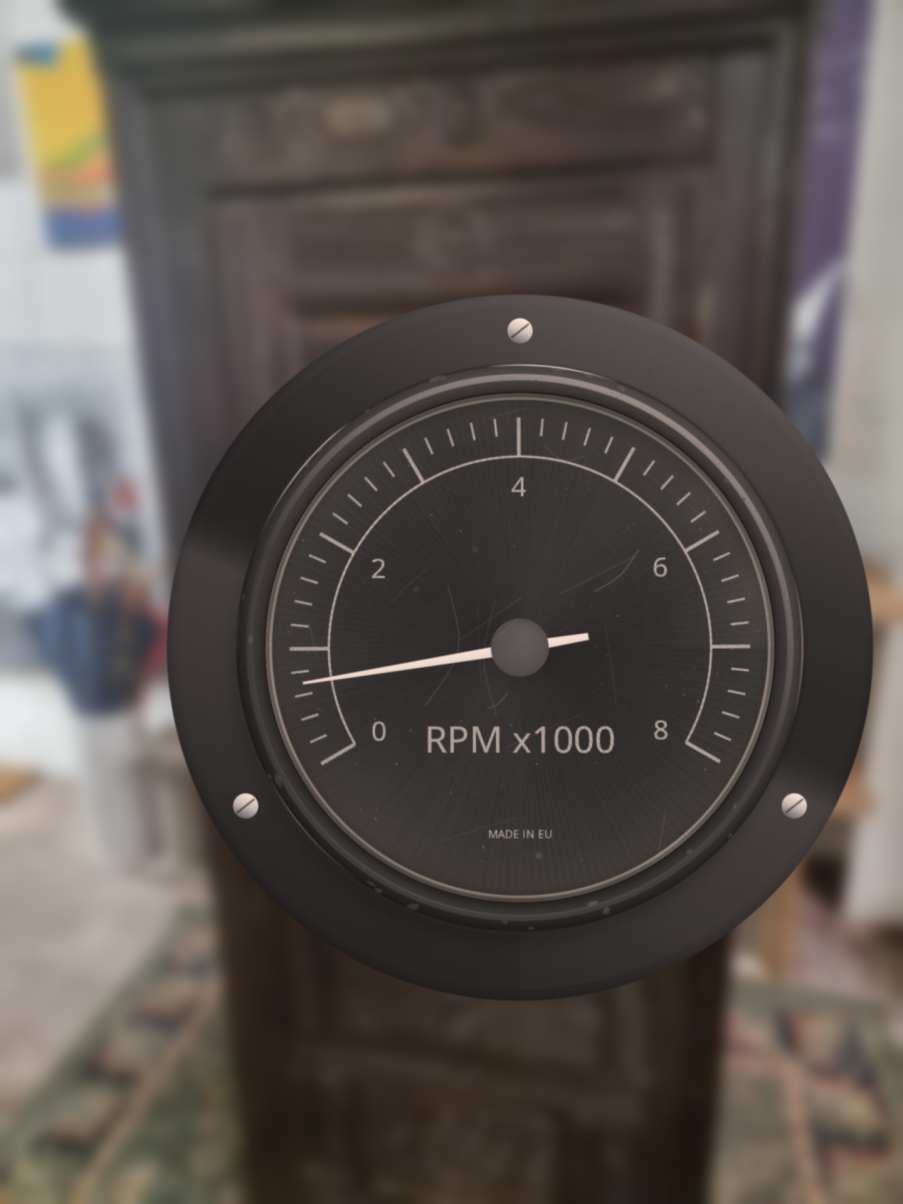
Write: **700** rpm
